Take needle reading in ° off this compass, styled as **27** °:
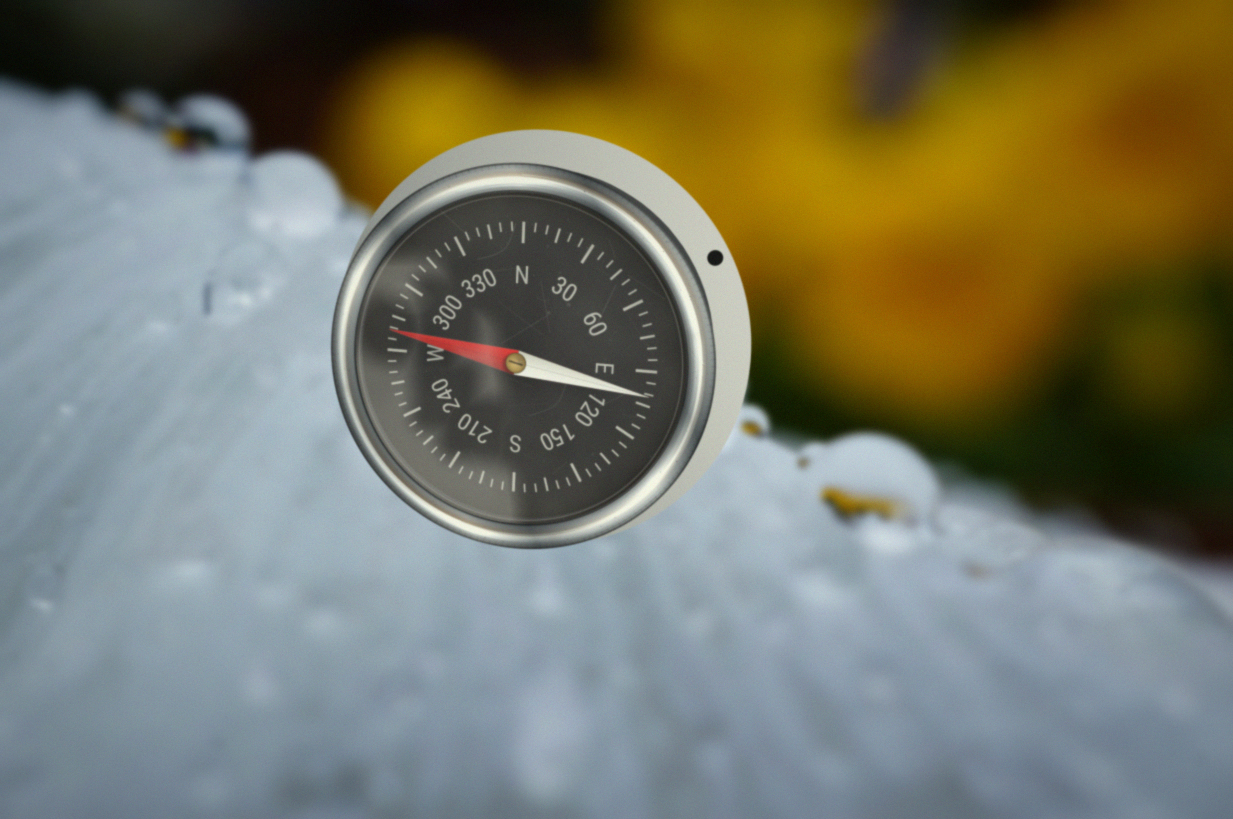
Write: **280** °
